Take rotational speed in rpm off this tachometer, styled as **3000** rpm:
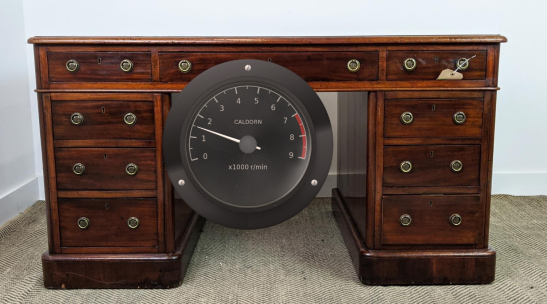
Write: **1500** rpm
